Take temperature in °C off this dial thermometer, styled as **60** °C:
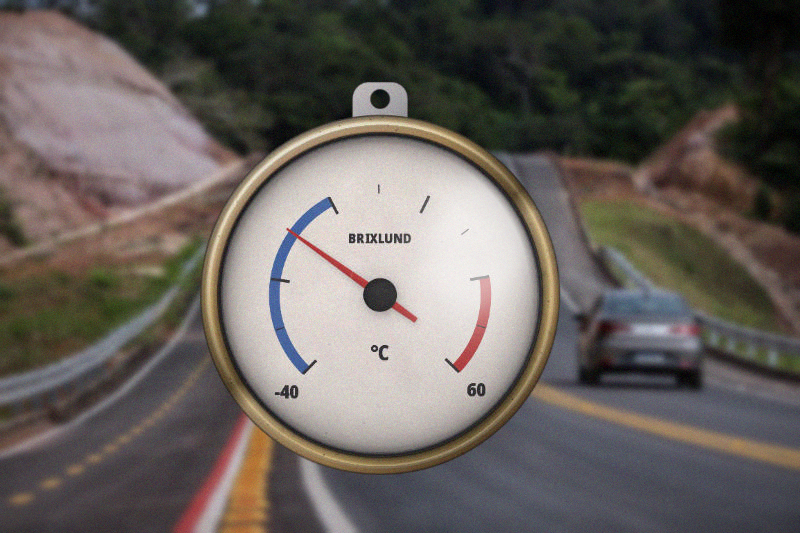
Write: **-10** °C
